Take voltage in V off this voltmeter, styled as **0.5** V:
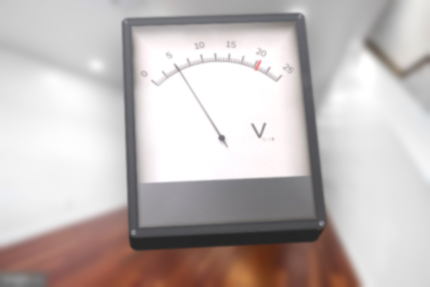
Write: **5** V
